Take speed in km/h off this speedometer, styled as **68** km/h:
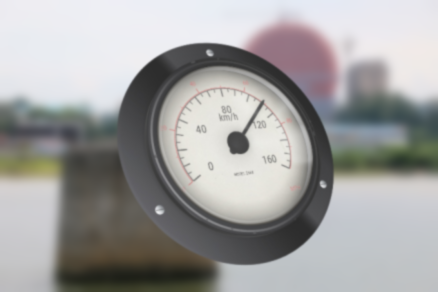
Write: **110** km/h
